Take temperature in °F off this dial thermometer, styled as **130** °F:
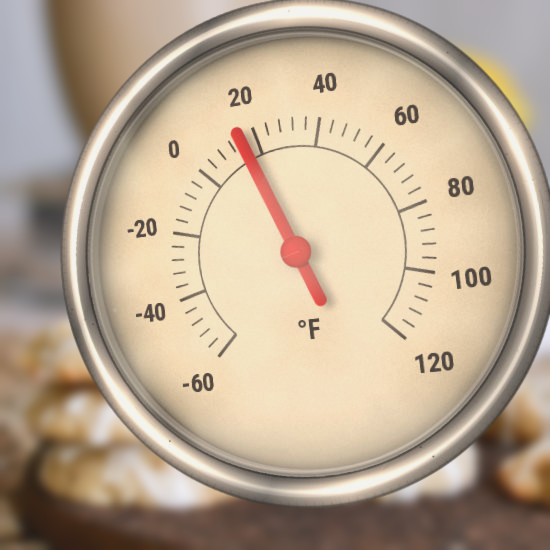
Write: **16** °F
